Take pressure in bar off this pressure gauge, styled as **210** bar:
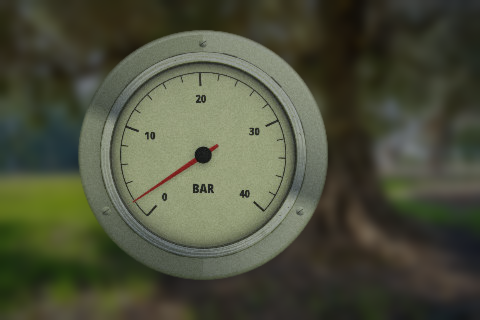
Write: **2** bar
